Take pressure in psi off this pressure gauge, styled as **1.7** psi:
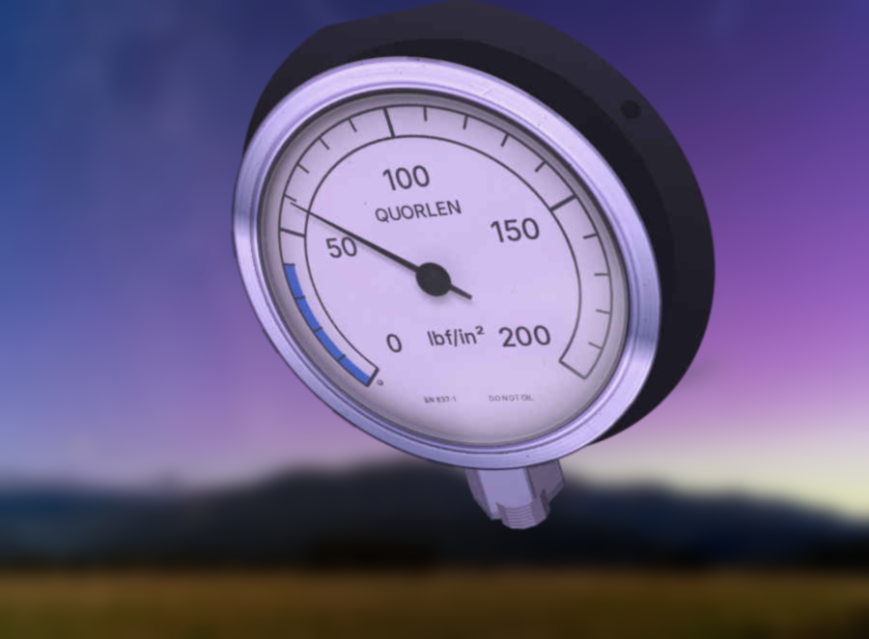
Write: **60** psi
